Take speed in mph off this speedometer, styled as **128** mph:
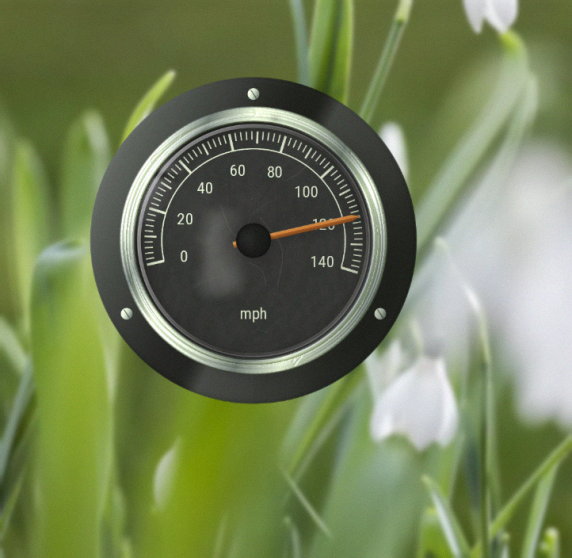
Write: **120** mph
